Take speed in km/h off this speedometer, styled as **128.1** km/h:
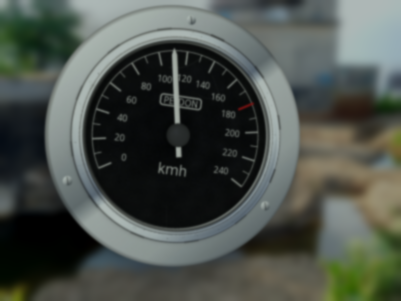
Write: **110** km/h
